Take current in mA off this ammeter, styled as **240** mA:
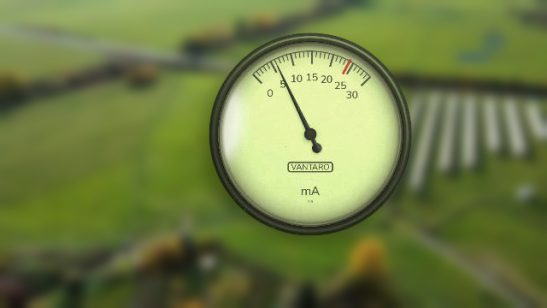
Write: **6** mA
